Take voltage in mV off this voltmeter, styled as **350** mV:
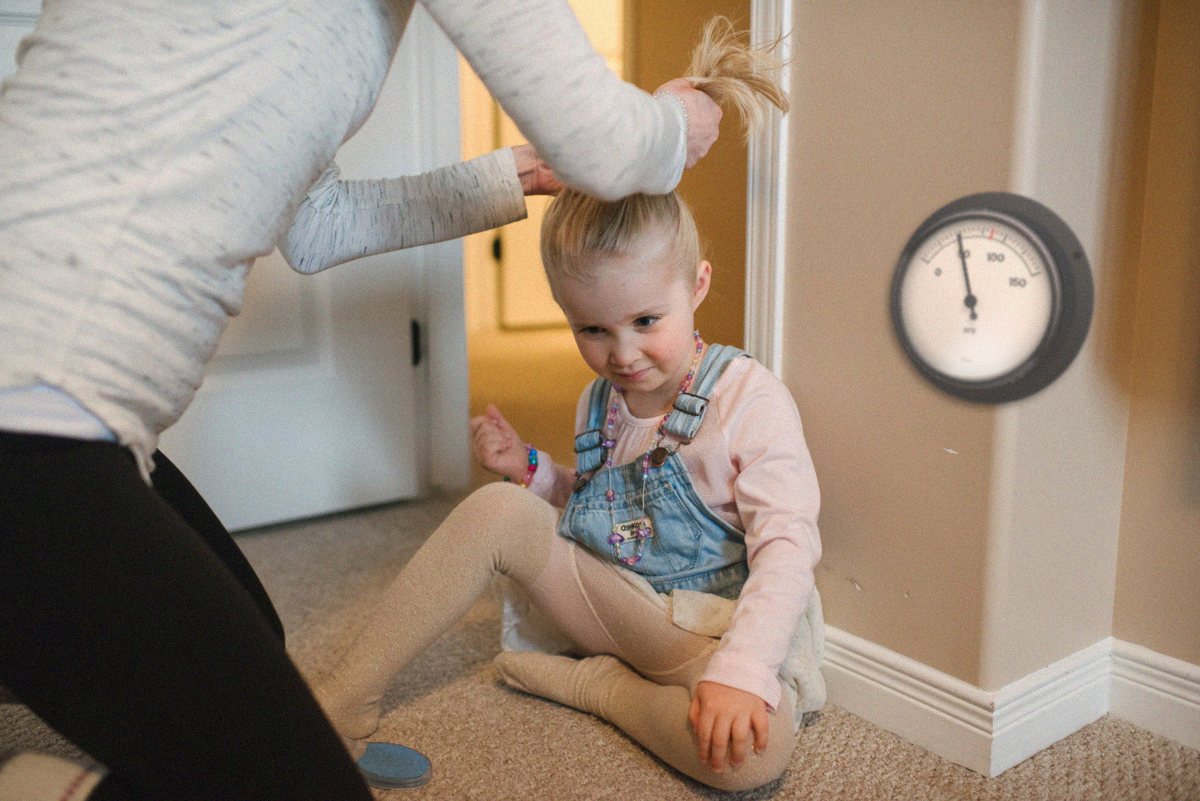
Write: **50** mV
